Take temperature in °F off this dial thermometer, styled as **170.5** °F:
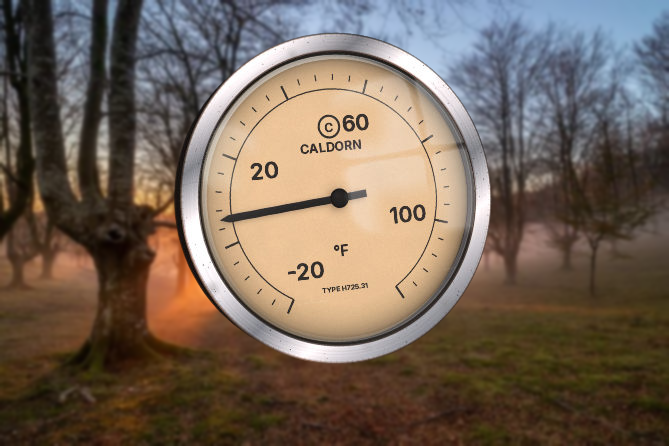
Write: **6** °F
